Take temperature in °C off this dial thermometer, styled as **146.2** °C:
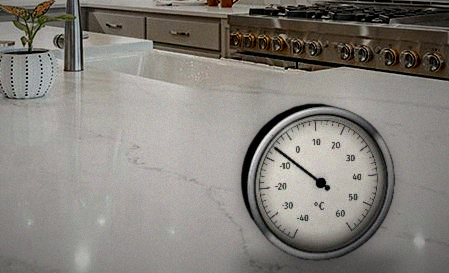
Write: **-6** °C
